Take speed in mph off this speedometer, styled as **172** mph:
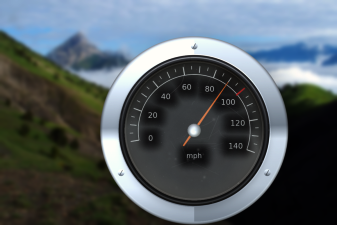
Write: **90** mph
